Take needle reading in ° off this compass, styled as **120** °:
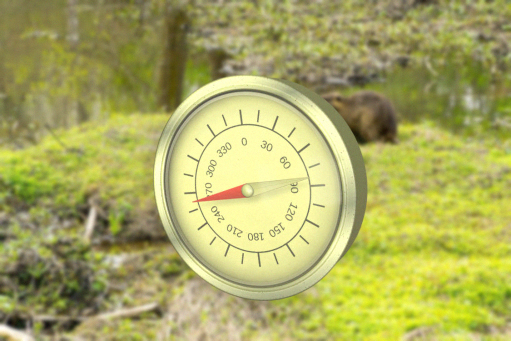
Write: **262.5** °
